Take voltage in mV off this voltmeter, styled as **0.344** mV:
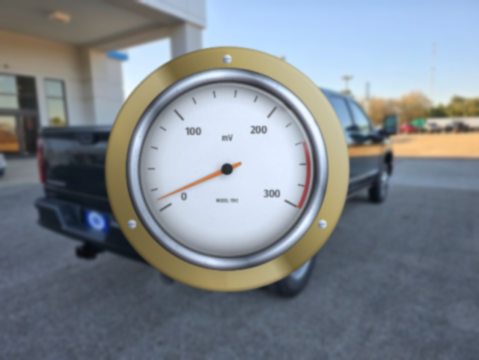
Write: **10** mV
